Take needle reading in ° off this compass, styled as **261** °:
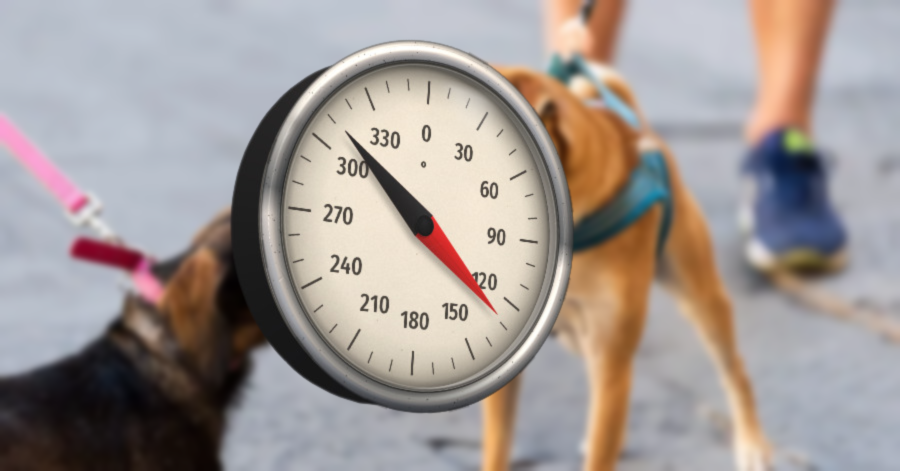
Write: **130** °
